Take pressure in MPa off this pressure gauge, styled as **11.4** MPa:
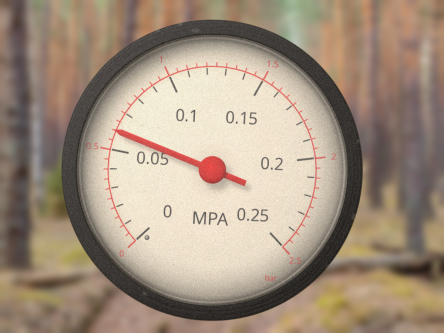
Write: **0.06** MPa
